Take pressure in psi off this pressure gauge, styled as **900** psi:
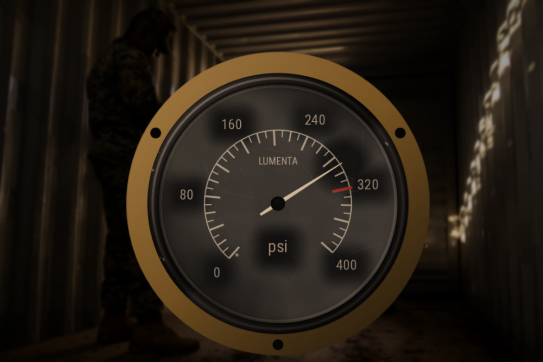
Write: **290** psi
